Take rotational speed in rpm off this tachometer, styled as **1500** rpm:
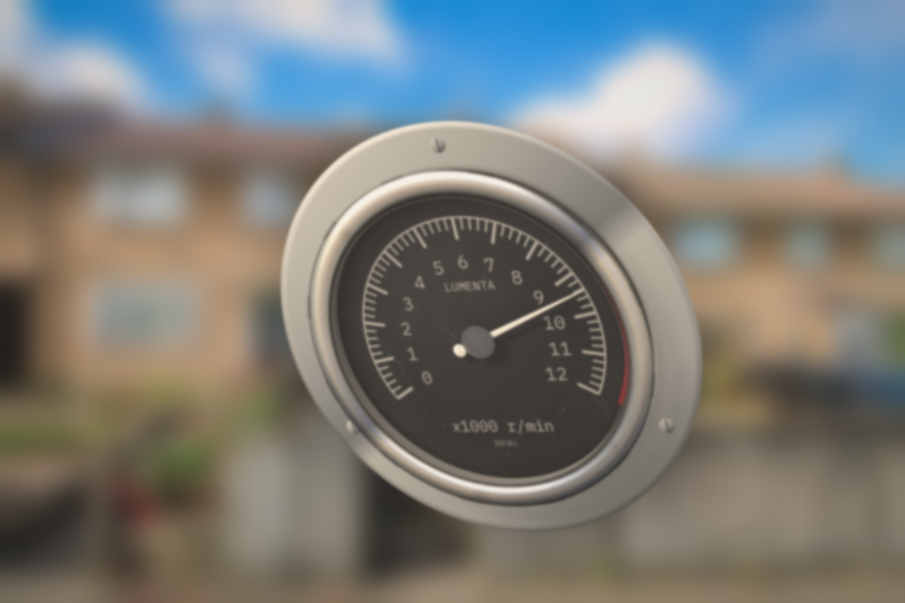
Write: **9400** rpm
